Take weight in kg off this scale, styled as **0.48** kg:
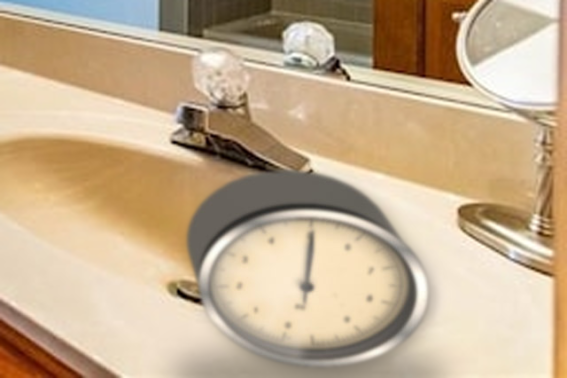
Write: **5** kg
